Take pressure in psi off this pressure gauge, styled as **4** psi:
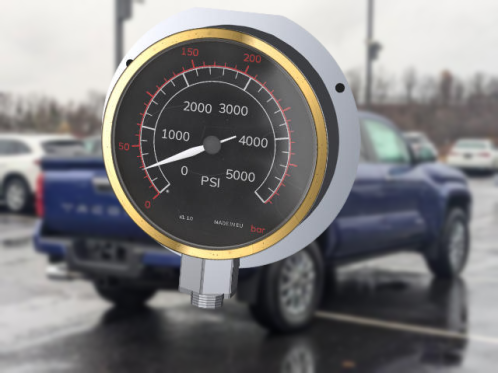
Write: **400** psi
